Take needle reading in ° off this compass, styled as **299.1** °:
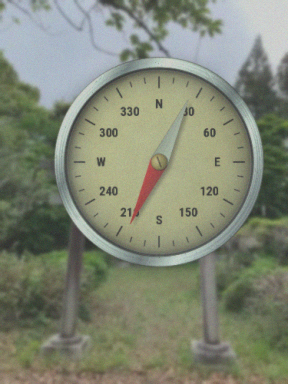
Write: **205** °
